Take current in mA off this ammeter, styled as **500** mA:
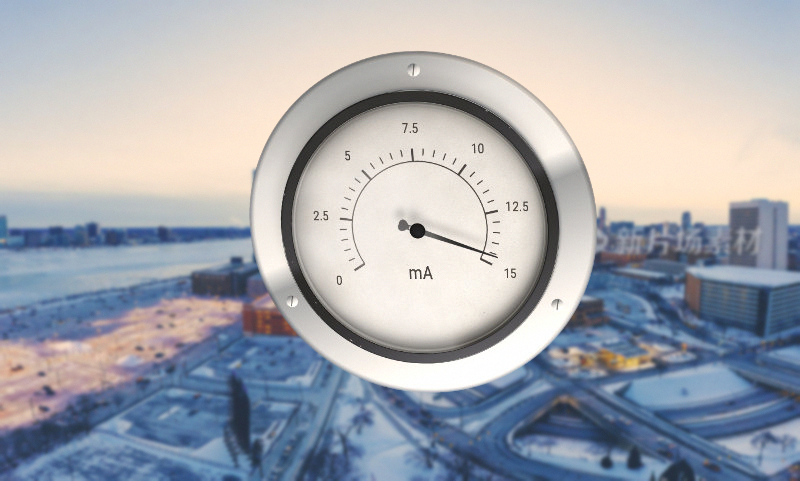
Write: **14.5** mA
